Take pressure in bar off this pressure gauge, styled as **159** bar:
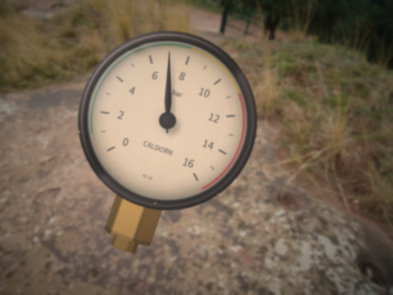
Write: **7** bar
